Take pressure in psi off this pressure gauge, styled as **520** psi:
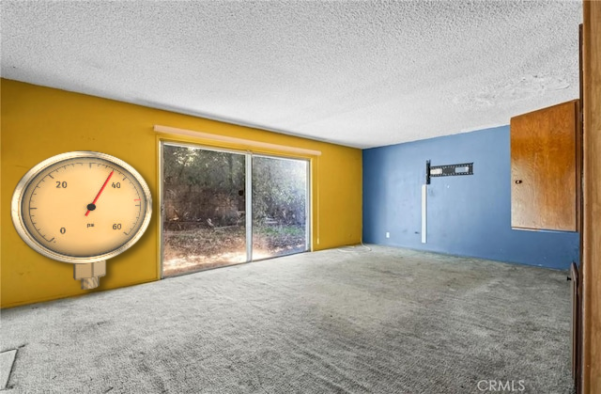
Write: **36** psi
